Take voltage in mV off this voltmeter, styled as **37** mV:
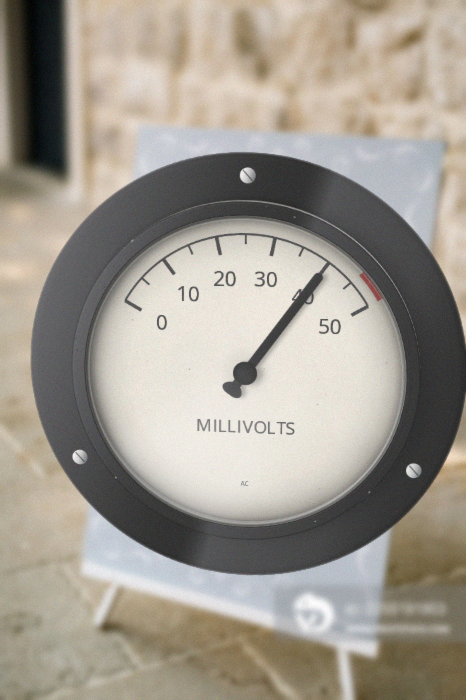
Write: **40** mV
